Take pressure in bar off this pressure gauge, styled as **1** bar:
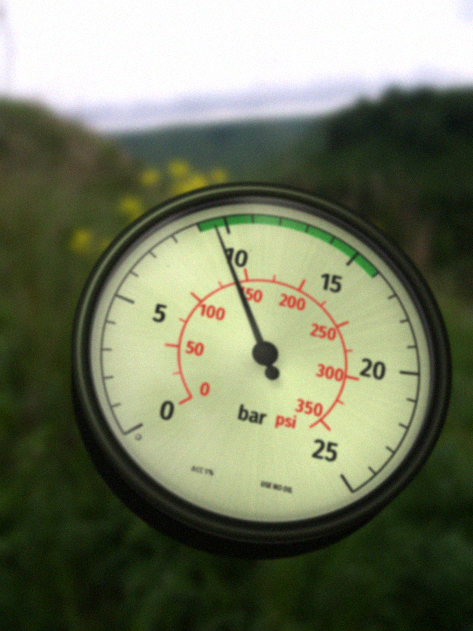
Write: **9.5** bar
